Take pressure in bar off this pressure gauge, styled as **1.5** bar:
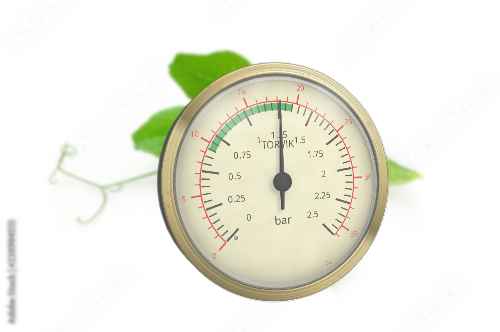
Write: **1.25** bar
